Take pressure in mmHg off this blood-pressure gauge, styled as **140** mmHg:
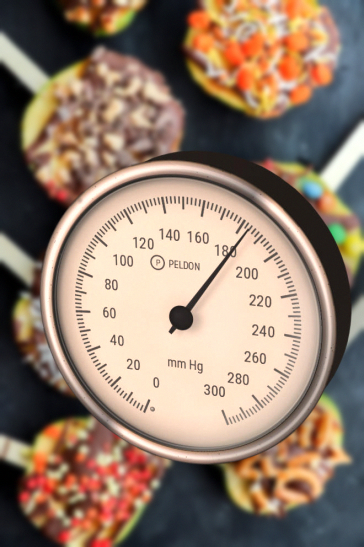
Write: **184** mmHg
